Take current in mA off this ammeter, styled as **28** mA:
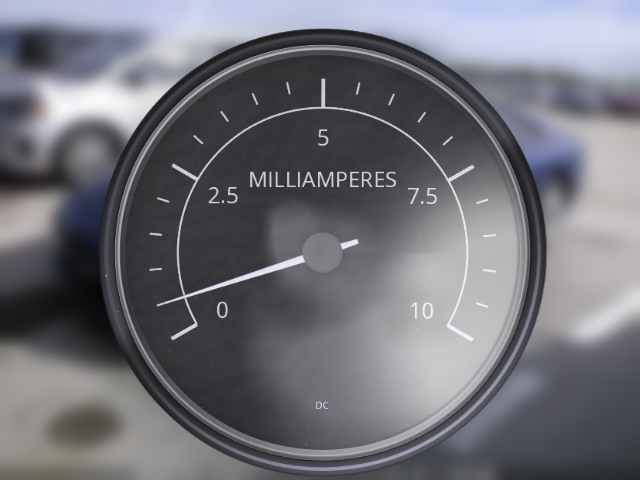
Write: **0.5** mA
